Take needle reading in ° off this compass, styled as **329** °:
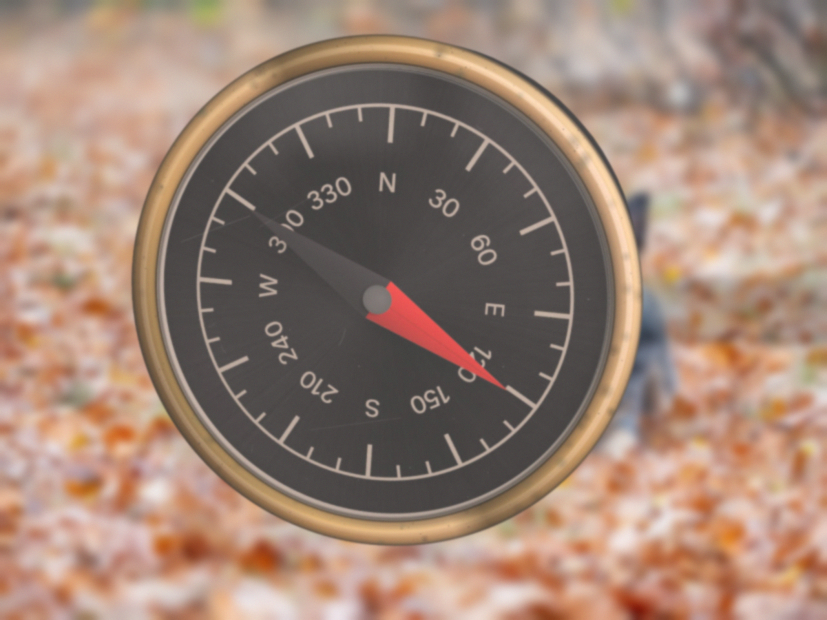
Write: **120** °
